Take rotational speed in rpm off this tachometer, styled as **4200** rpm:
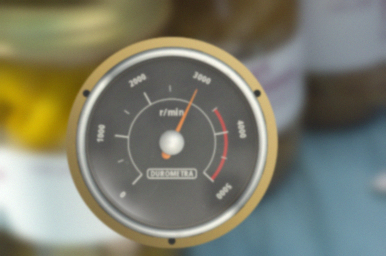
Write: **3000** rpm
